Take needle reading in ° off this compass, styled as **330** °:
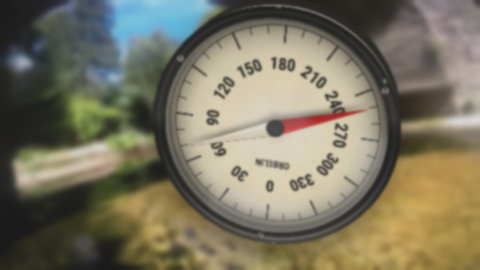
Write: **250** °
